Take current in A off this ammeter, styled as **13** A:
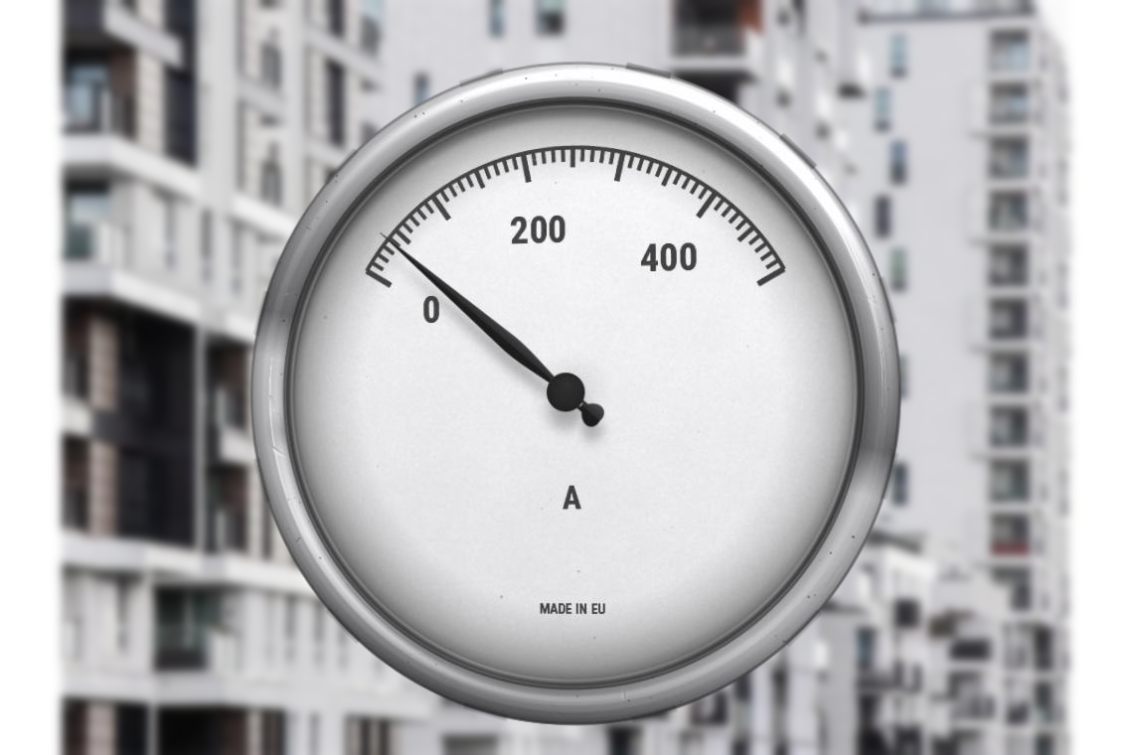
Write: **40** A
